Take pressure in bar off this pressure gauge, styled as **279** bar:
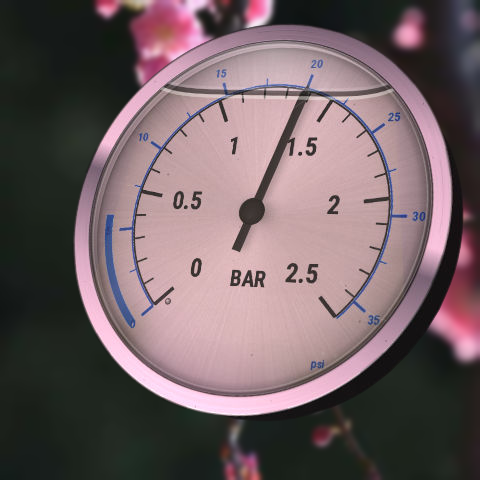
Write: **1.4** bar
